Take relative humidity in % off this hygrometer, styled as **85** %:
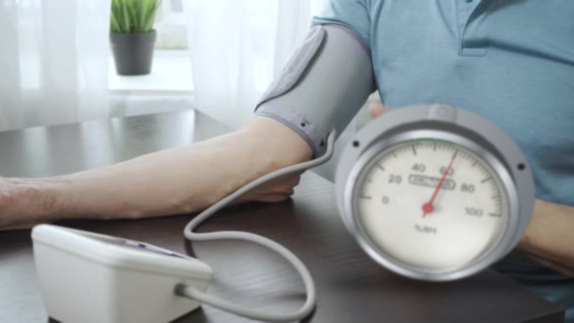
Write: **60** %
